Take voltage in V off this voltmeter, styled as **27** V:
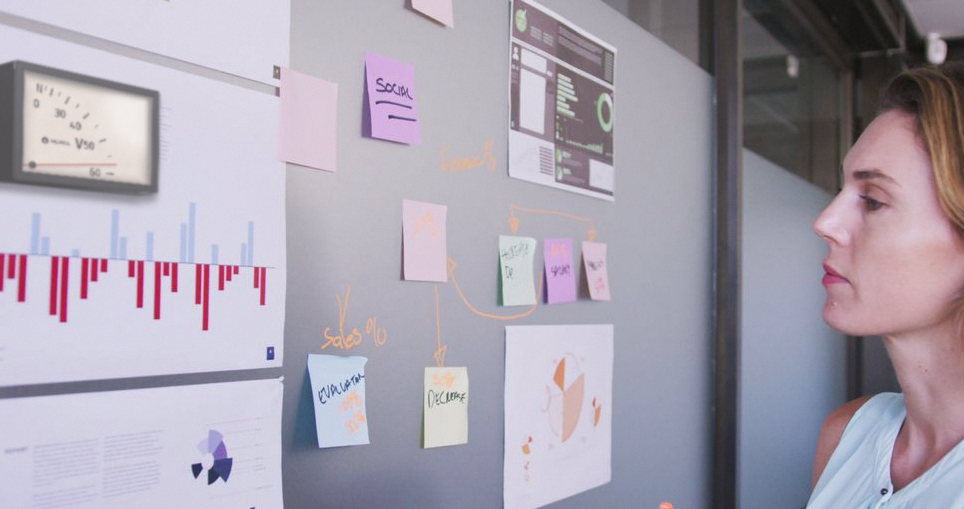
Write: **57.5** V
